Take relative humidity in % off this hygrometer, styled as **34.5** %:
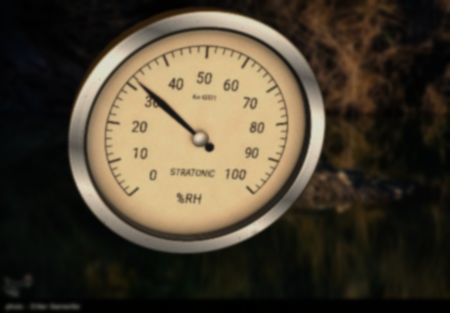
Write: **32** %
